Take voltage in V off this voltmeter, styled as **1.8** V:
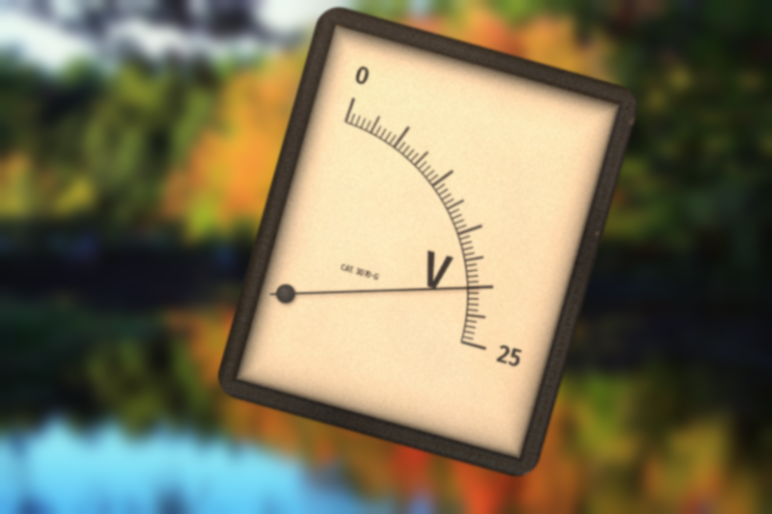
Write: **20** V
